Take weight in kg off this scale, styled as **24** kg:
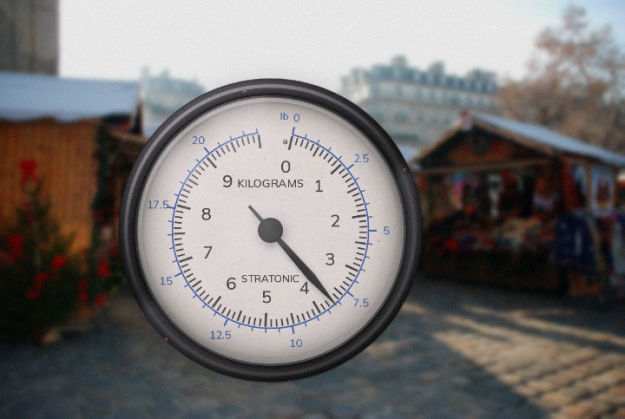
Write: **3.7** kg
